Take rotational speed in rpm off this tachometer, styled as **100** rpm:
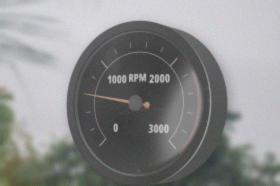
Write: **600** rpm
